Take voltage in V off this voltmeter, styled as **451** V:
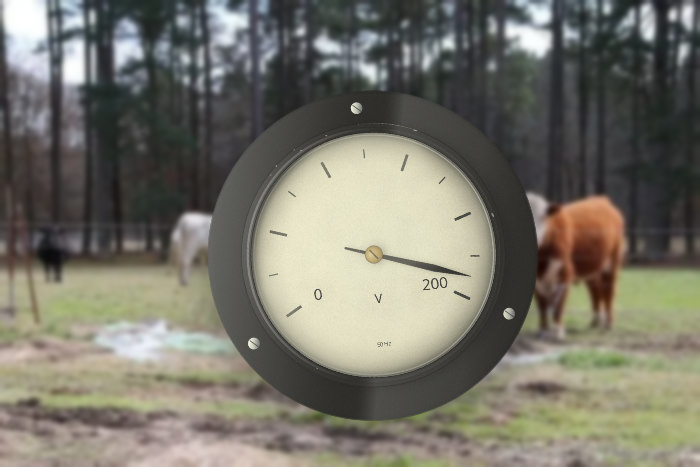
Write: **190** V
